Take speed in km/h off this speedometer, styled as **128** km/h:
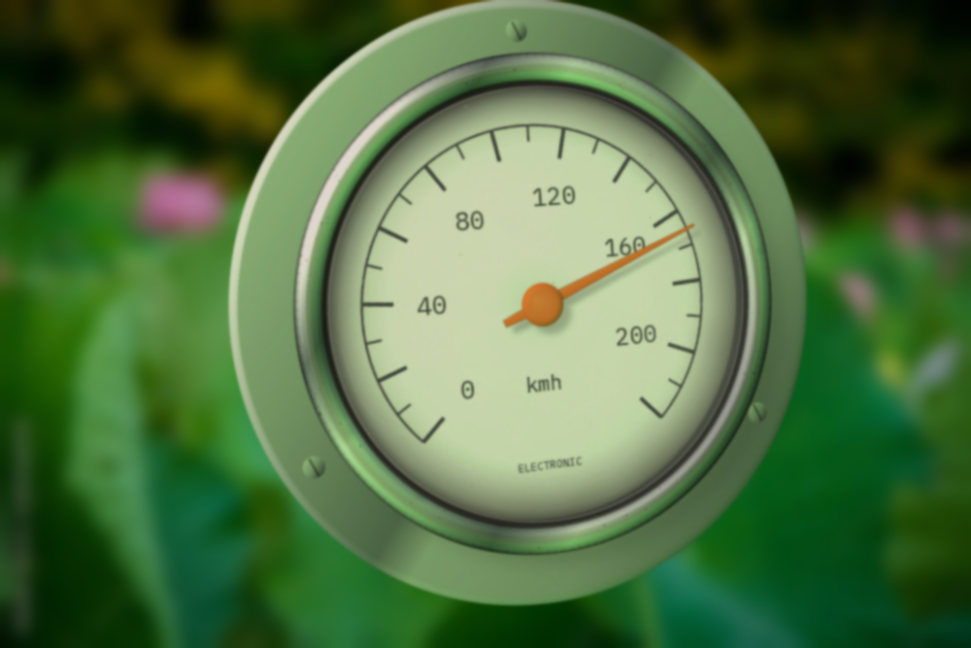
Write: **165** km/h
